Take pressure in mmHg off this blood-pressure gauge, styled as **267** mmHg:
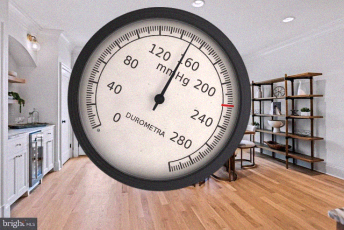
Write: **150** mmHg
